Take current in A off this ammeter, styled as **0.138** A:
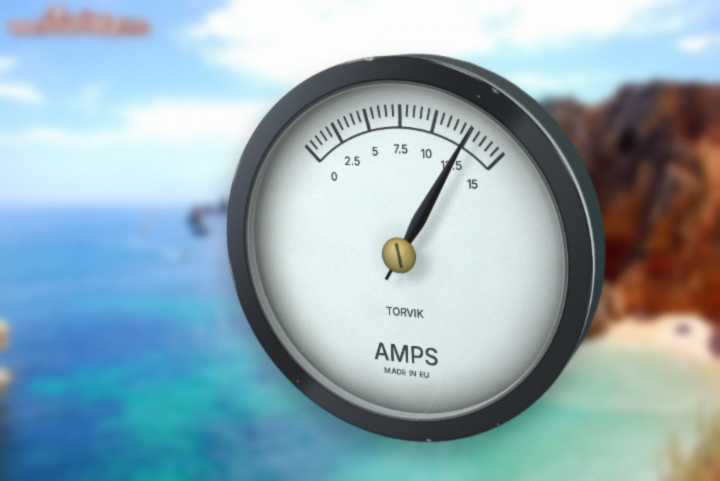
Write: **12.5** A
